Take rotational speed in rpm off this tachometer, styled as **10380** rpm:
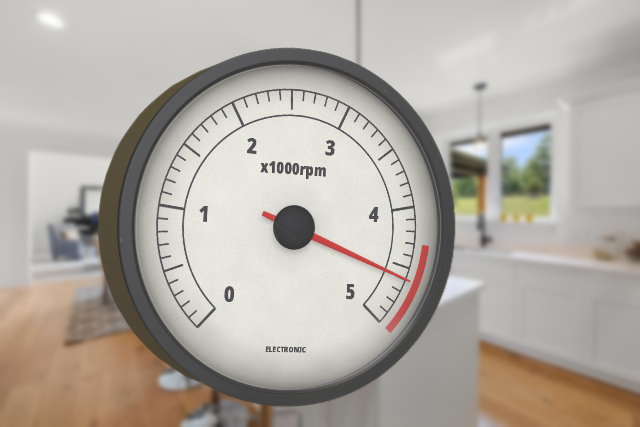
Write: **4600** rpm
